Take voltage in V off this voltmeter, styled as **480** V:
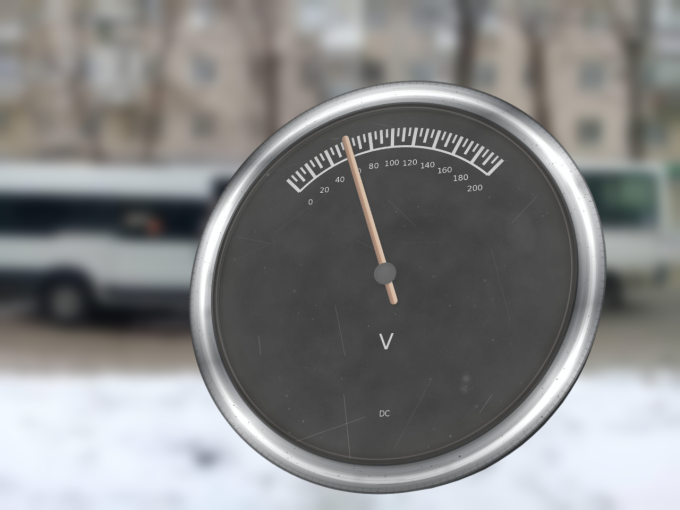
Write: **60** V
